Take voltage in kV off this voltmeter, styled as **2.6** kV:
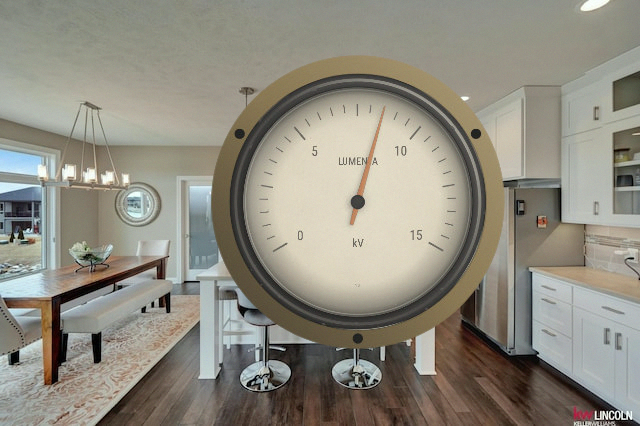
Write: **8.5** kV
